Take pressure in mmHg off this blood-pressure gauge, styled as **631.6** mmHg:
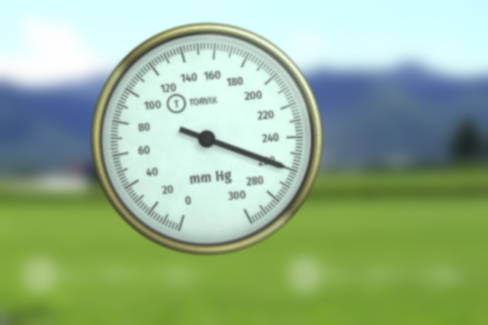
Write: **260** mmHg
